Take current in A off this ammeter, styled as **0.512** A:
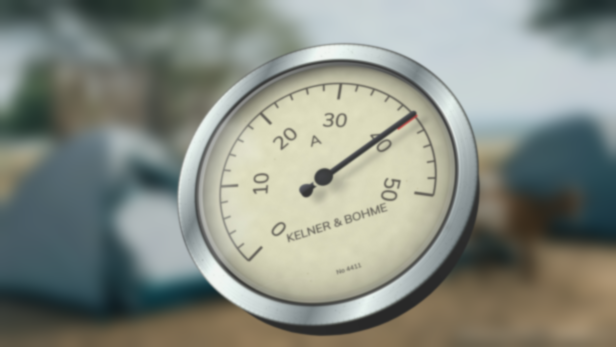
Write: **40** A
